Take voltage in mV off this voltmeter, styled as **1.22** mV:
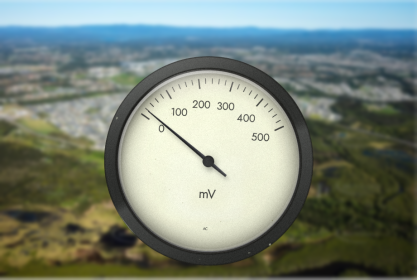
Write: **20** mV
